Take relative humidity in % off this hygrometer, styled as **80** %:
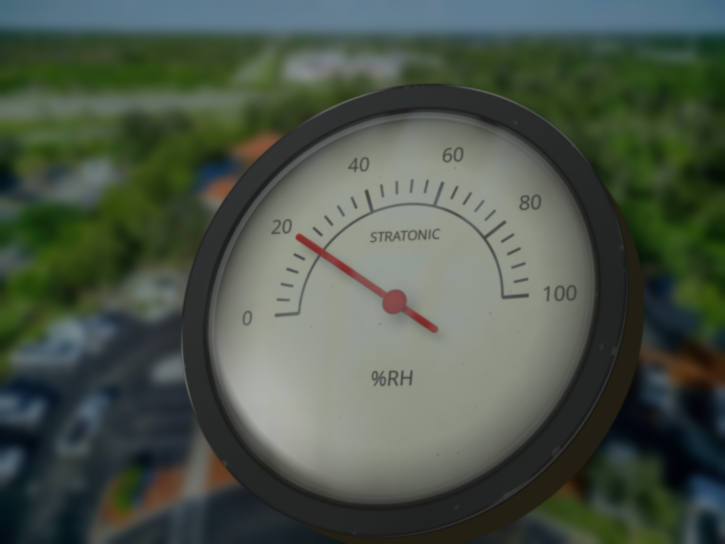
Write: **20** %
